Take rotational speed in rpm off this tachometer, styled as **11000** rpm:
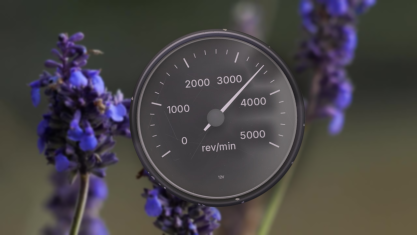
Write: **3500** rpm
